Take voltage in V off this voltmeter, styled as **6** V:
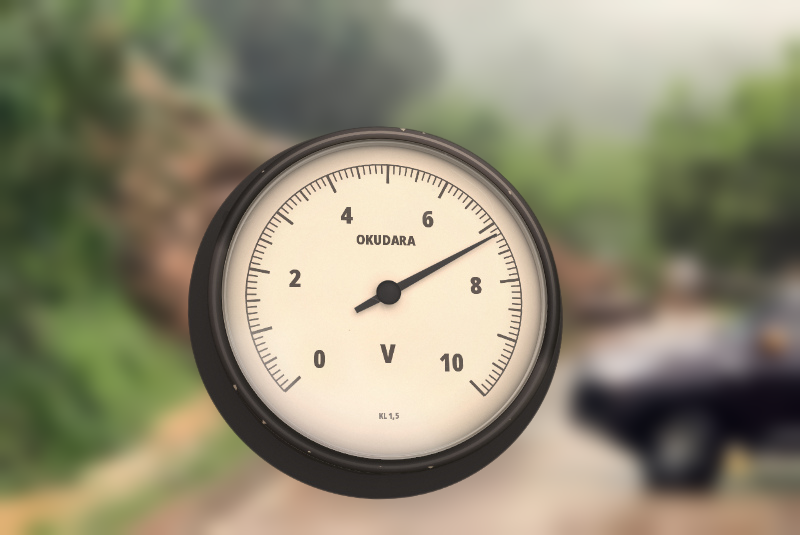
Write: **7.2** V
